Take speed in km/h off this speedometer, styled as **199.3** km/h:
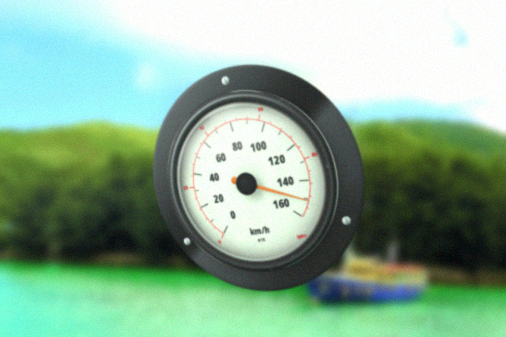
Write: **150** km/h
